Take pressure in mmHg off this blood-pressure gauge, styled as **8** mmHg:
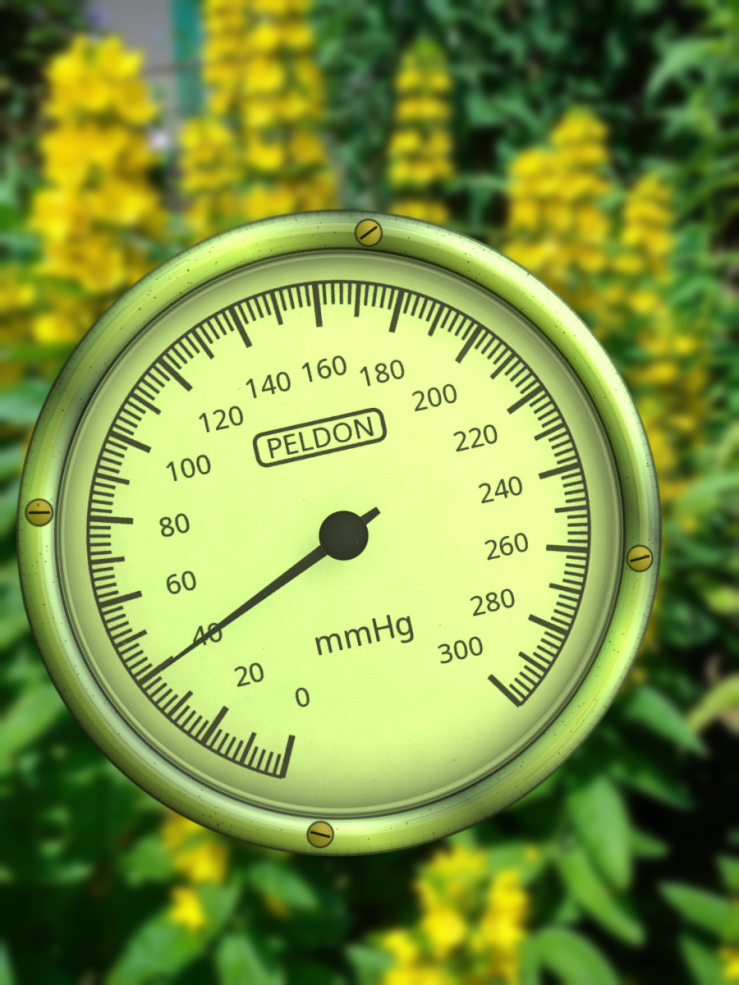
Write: **40** mmHg
